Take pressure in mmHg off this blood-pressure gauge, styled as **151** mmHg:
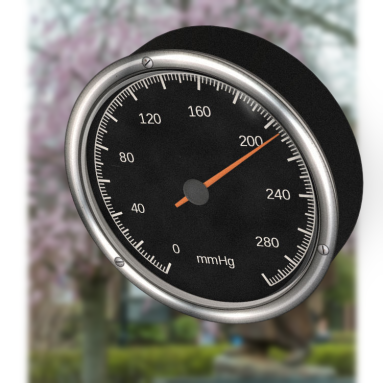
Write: **206** mmHg
